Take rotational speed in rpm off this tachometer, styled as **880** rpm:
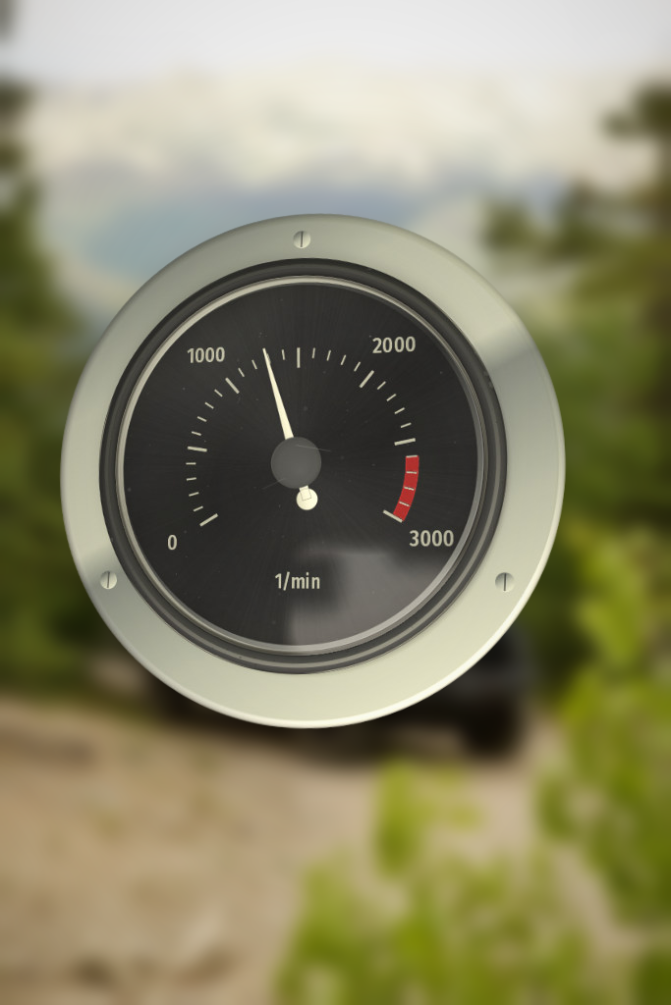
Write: **1300** rpm
